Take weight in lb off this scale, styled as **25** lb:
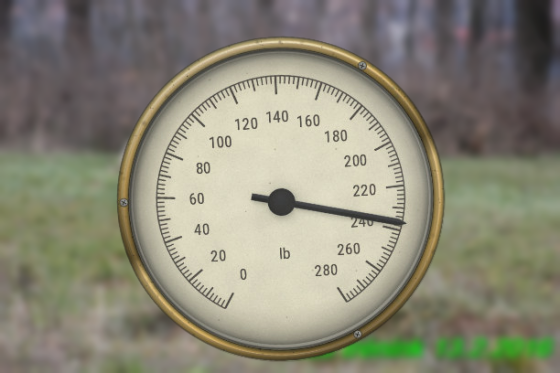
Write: **236** lb
